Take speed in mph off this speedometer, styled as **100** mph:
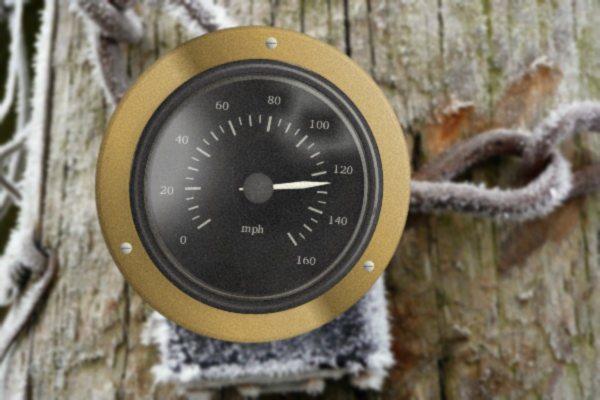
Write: **125** mph
